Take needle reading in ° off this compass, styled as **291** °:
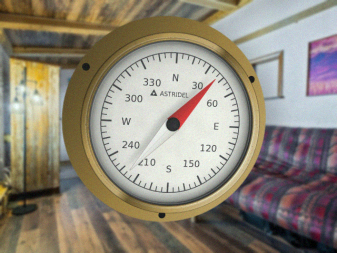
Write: **40** °
